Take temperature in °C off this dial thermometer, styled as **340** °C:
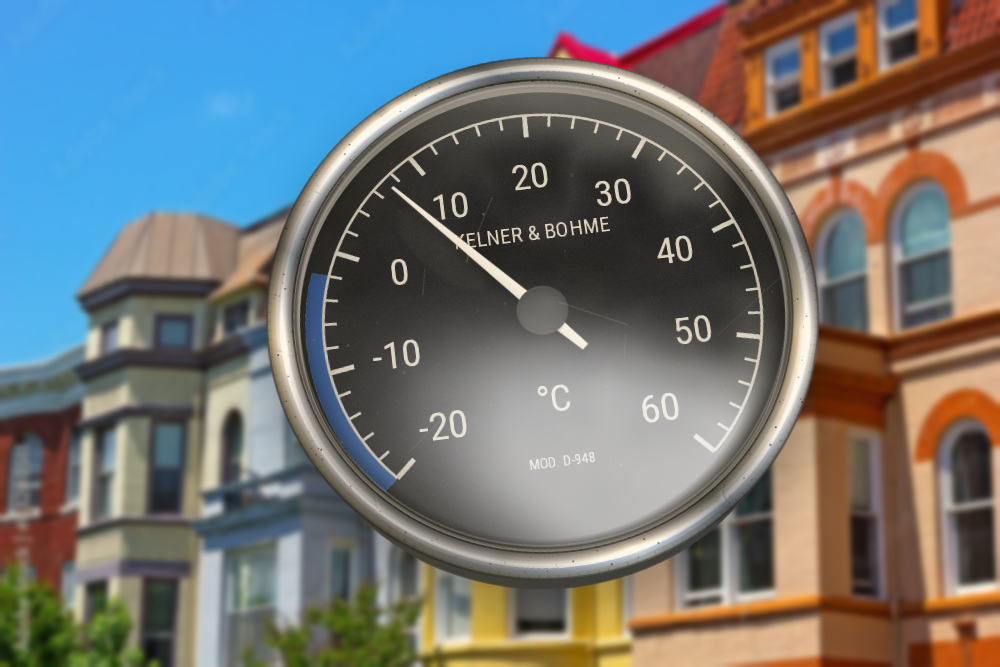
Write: **7** °C
